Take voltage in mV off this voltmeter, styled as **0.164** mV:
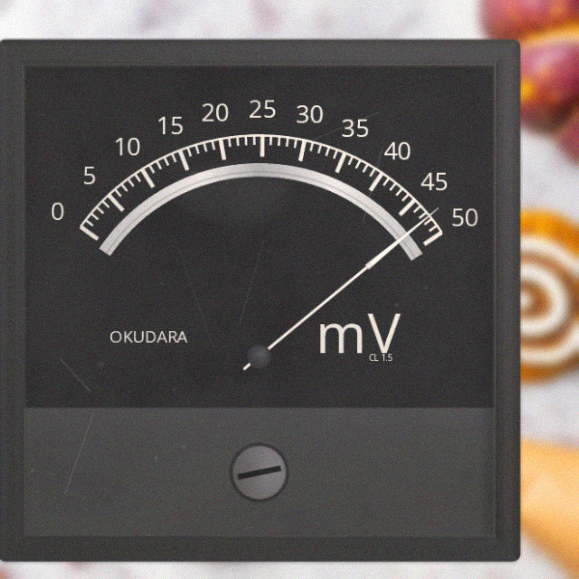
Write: **47.5** mV
